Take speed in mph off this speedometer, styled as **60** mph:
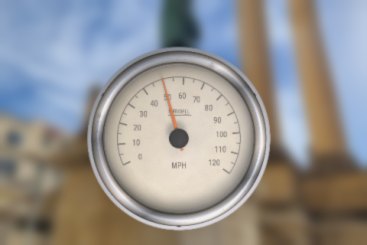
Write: **50** mph
